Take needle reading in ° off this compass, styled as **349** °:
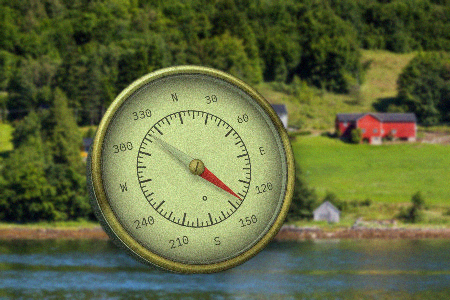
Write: **140** °
